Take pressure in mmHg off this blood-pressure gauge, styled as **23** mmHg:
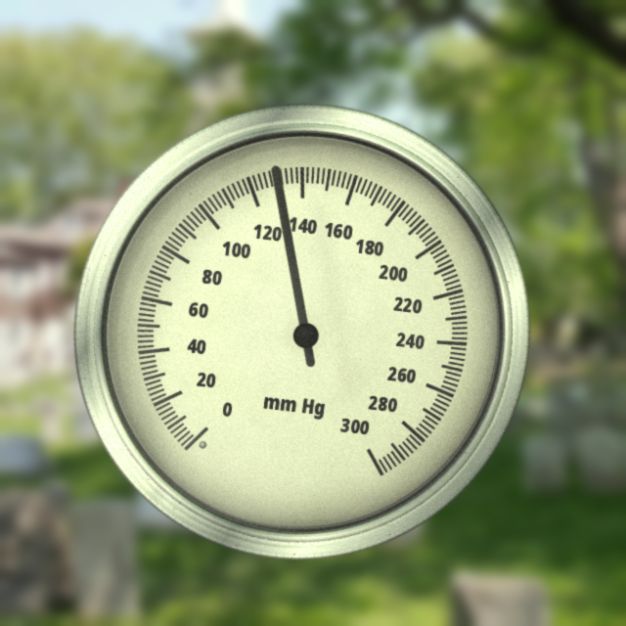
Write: **130** mmHg
